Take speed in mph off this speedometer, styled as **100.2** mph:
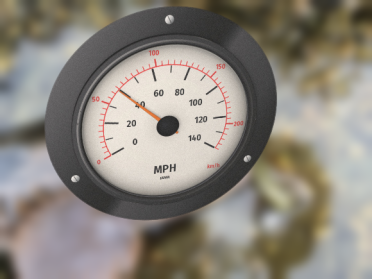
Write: **40** mph
